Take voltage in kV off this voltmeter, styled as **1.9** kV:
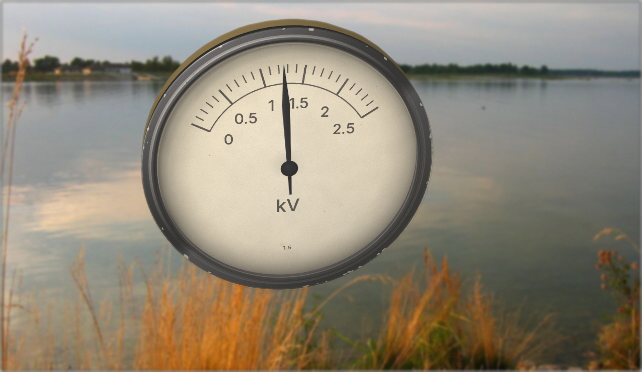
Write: **1.25** kV
